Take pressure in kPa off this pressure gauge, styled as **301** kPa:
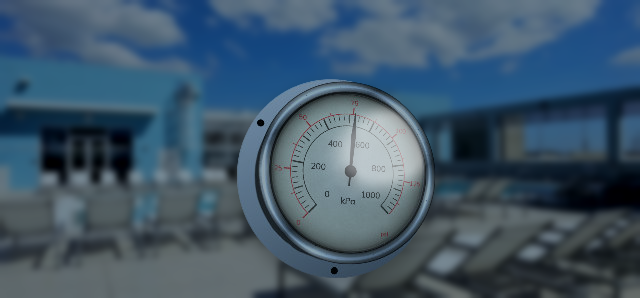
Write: **520** kPa
